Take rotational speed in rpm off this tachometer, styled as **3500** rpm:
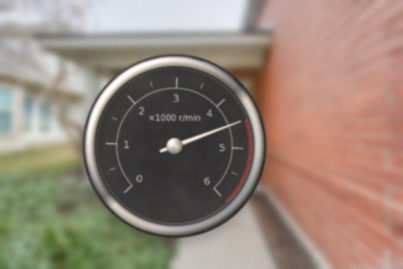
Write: **4500** rpm
